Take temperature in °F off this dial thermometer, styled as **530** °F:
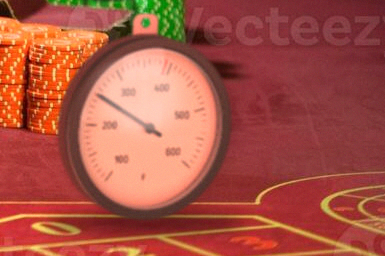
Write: **250** °F
